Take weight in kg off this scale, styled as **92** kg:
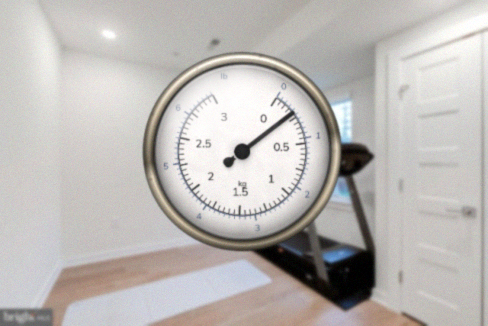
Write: **0.2** kg
